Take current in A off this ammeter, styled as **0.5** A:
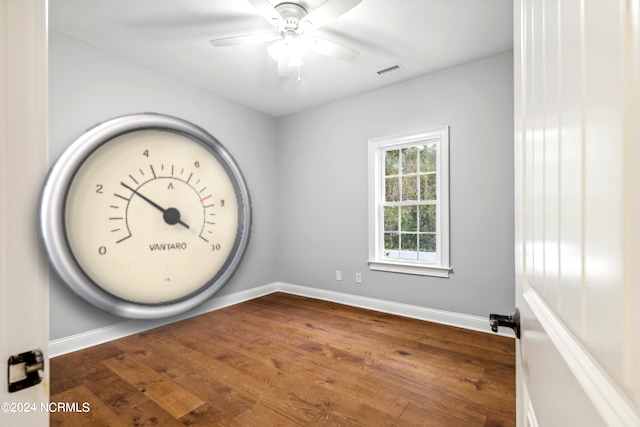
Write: **2.5** A
